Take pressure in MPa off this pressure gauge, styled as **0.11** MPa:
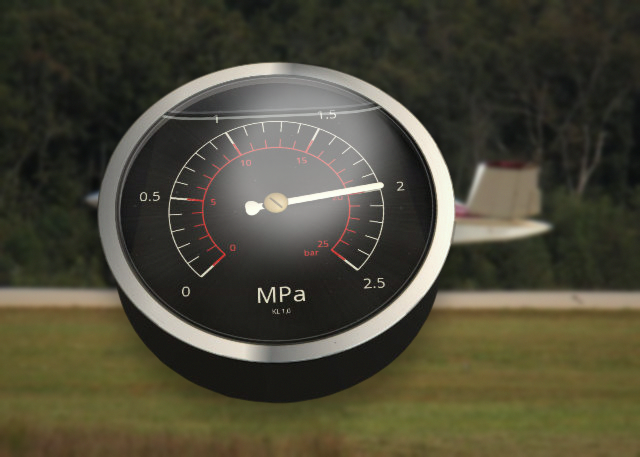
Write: **2** MPa
